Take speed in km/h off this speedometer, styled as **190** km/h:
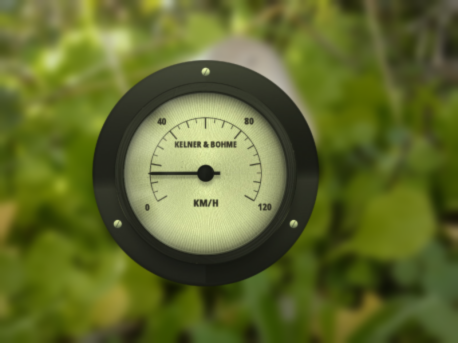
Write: **15** km/h
